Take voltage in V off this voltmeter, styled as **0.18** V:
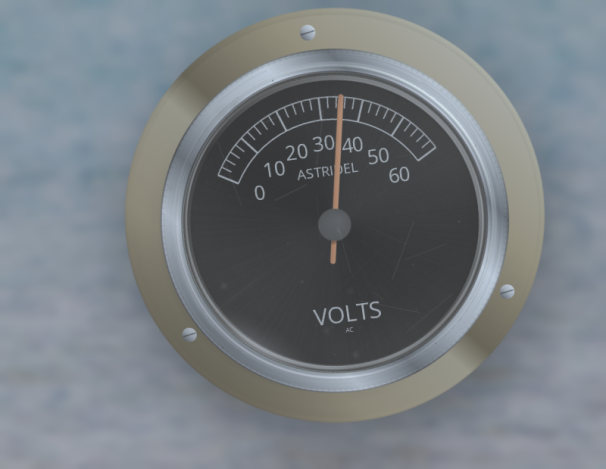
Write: **35** V
